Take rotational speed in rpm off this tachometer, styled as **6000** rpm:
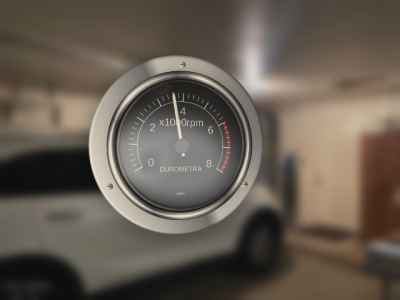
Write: **3600** rpm
